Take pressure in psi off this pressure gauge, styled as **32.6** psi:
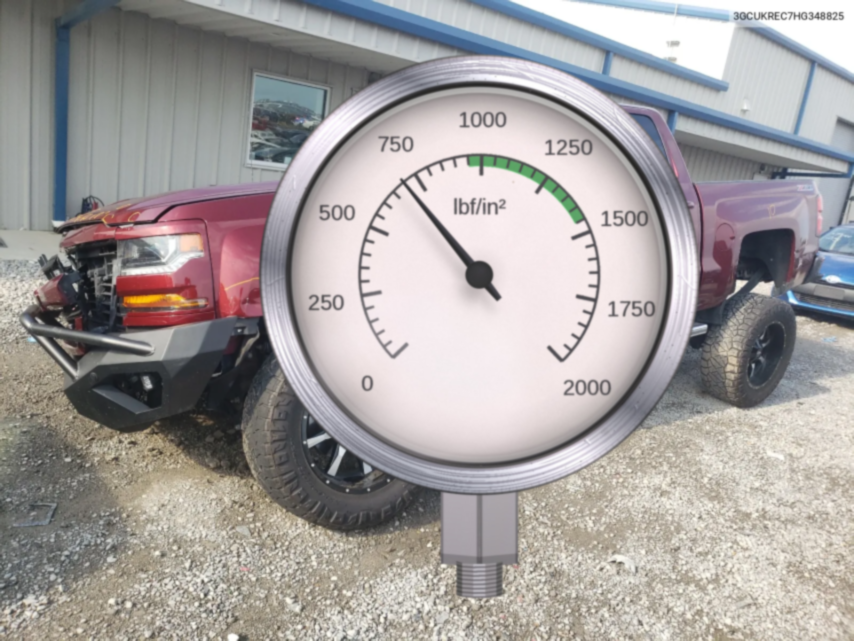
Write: **700** psi
